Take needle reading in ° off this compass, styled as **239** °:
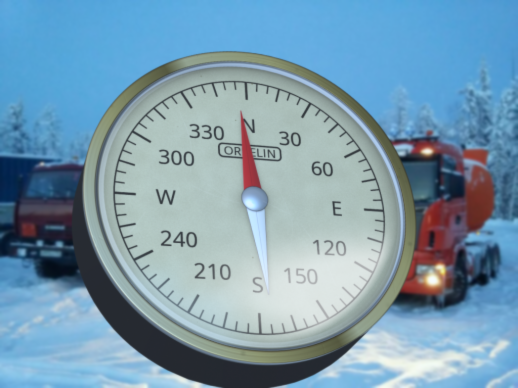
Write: **355** °
